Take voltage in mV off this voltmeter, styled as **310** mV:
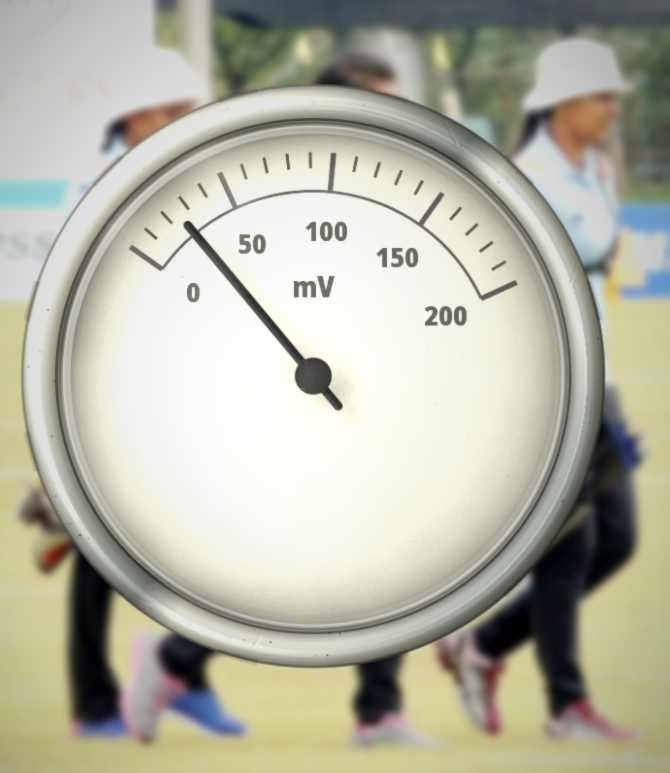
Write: **25** mV
